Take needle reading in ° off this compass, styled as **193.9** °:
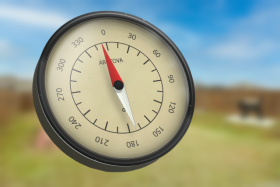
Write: **352.5** °
